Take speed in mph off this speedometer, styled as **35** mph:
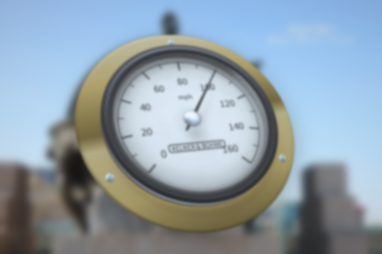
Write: **100** mph
